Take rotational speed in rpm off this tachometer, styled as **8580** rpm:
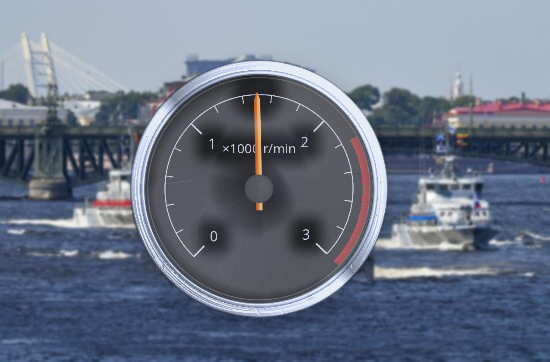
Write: **1500** rpm
